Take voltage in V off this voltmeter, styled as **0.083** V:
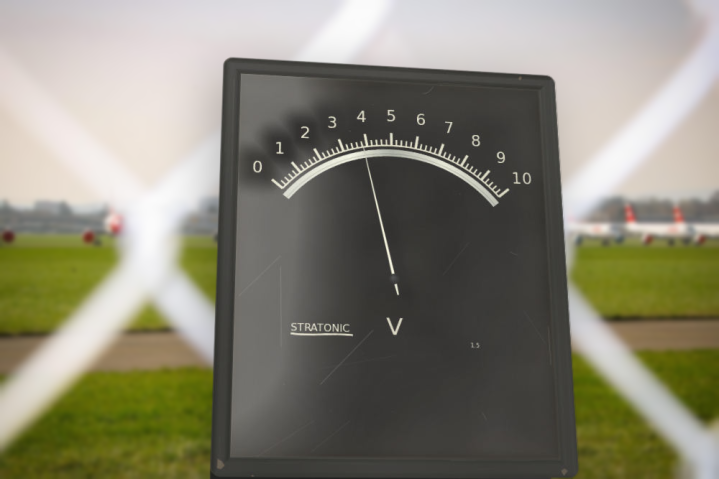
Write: **3.8** V
